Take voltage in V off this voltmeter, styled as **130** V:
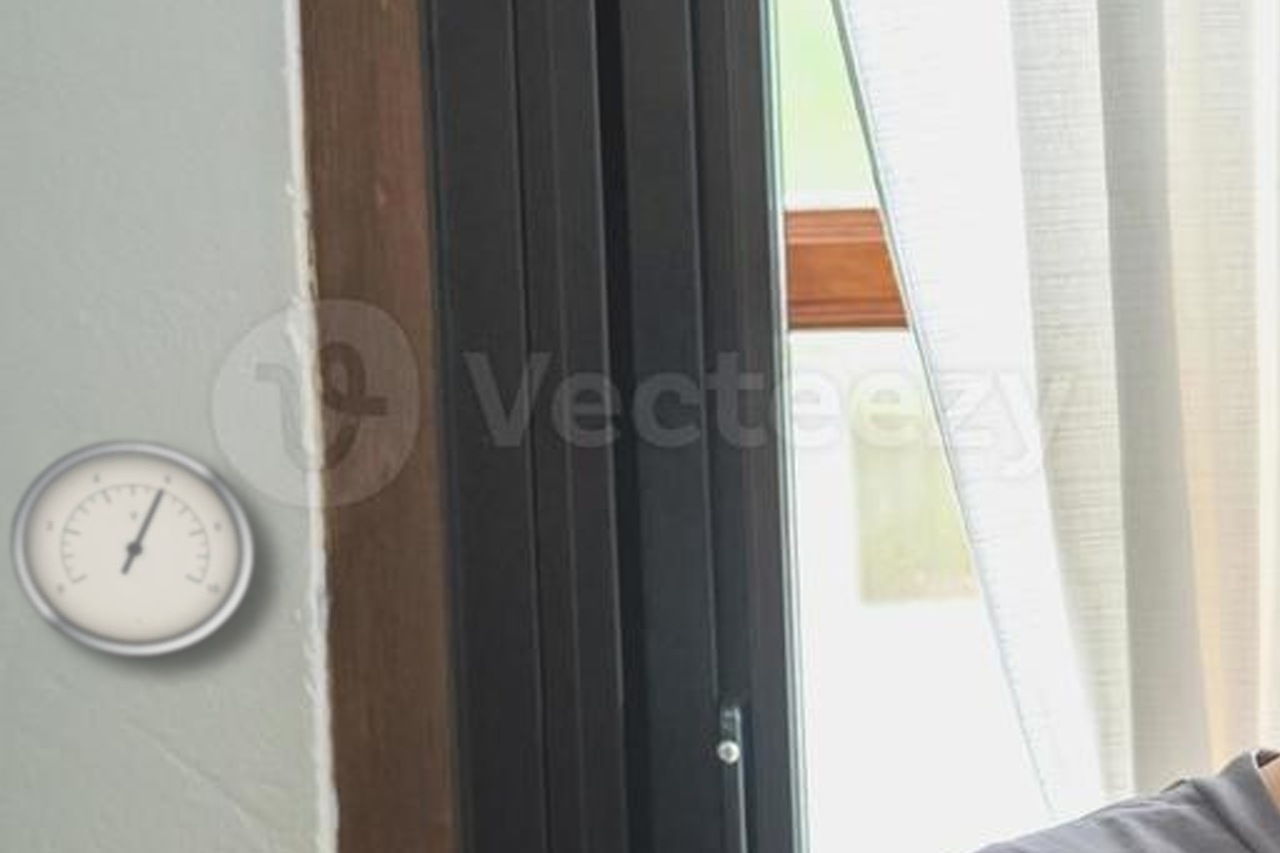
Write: **6** V
